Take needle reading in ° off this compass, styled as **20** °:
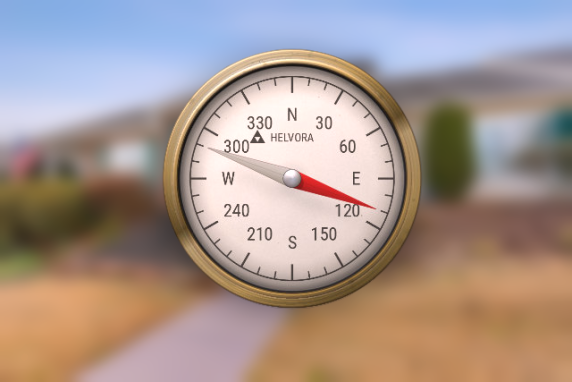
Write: **110** °
